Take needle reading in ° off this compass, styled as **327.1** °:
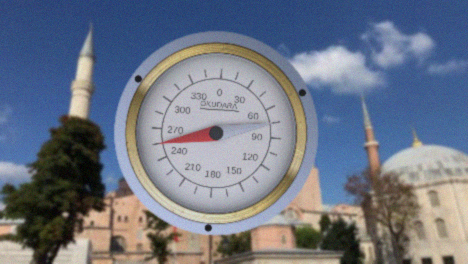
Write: **255** °
